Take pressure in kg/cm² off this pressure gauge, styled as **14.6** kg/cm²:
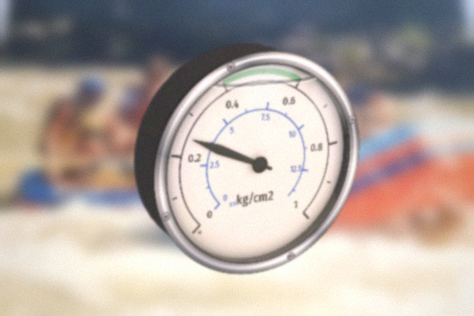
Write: **0.25** kg/cm²
